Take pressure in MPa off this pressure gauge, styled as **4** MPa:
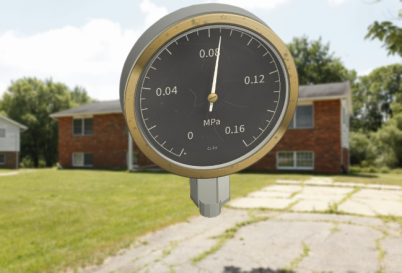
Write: **0.085** MPa
